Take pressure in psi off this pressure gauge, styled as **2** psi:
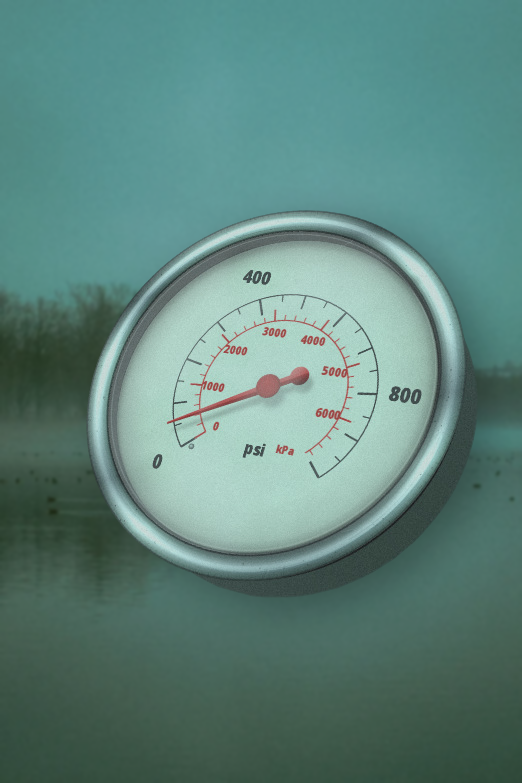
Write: **50** psi
